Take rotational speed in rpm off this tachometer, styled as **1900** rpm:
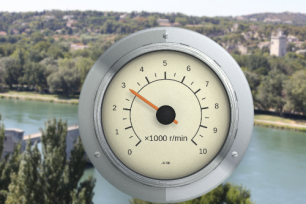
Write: **3000** rpm
